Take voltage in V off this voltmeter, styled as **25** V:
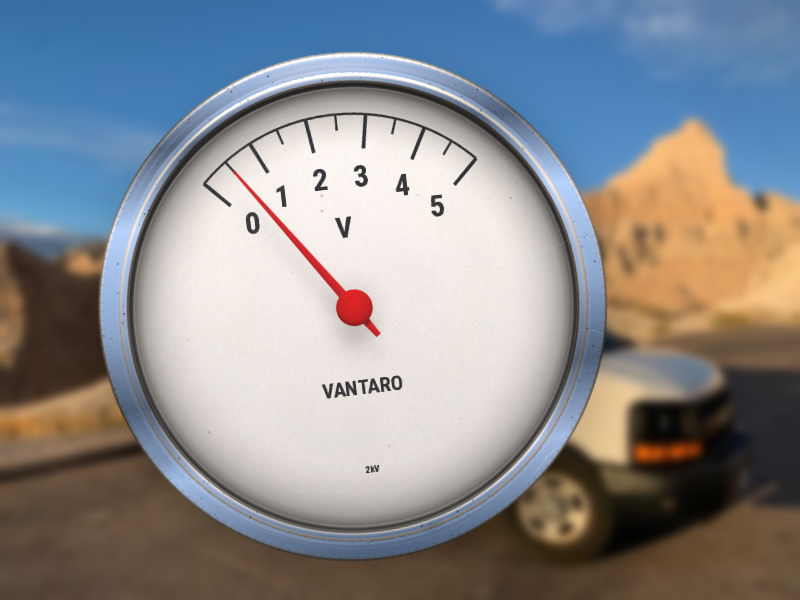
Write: **0.5** V
